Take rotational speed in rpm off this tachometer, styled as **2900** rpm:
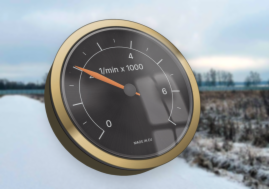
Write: **2000** rpm
